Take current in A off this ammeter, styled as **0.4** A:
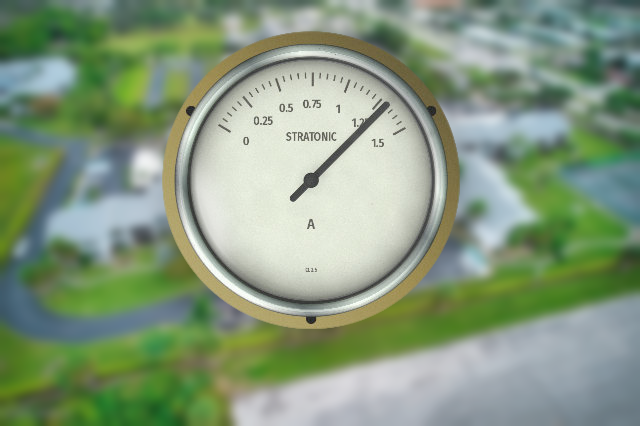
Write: **1.3** A
